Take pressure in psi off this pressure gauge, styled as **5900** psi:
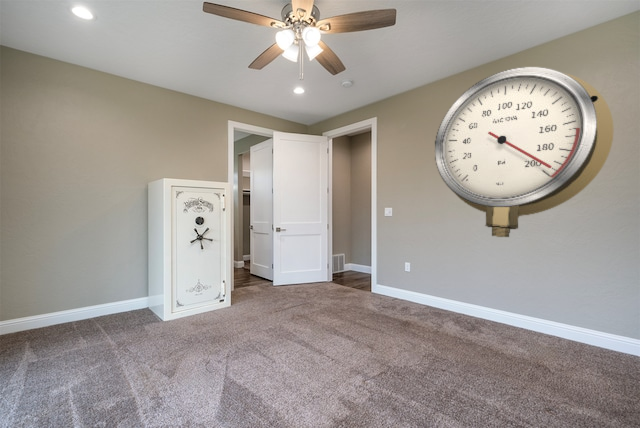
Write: **195** psi
